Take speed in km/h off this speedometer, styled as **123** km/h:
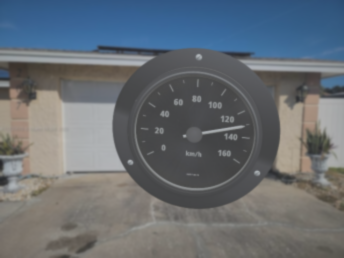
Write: **130** km/h
